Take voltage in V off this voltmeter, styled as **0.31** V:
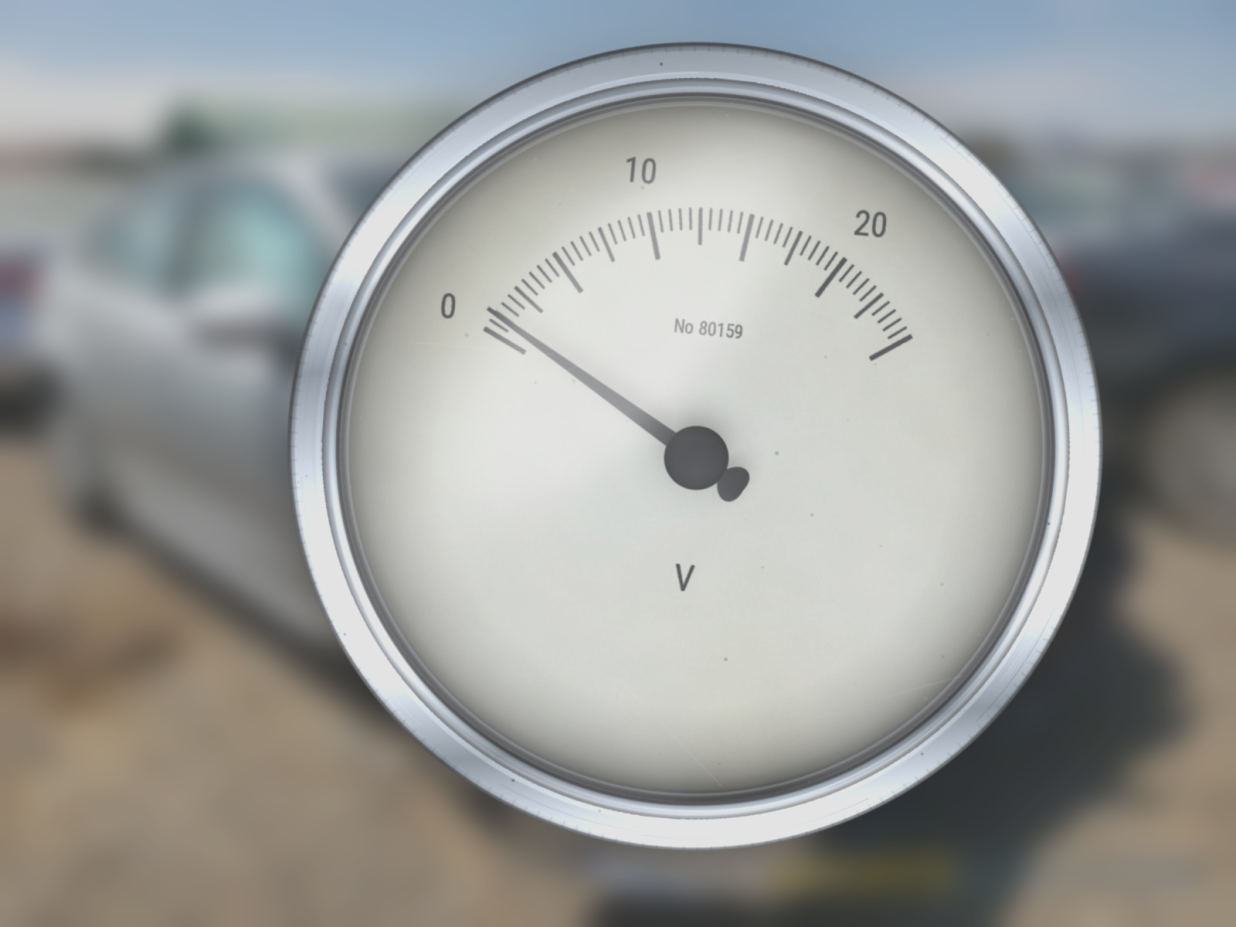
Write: **1** V
